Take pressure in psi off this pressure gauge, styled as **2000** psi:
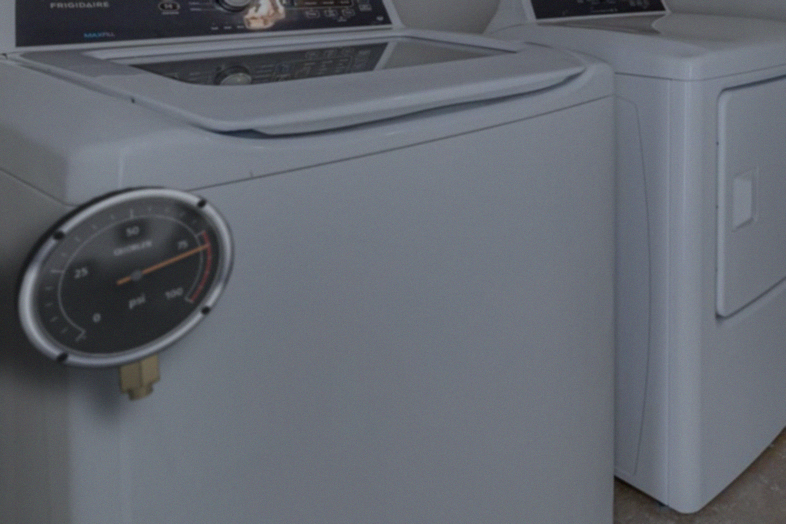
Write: **80** psi
